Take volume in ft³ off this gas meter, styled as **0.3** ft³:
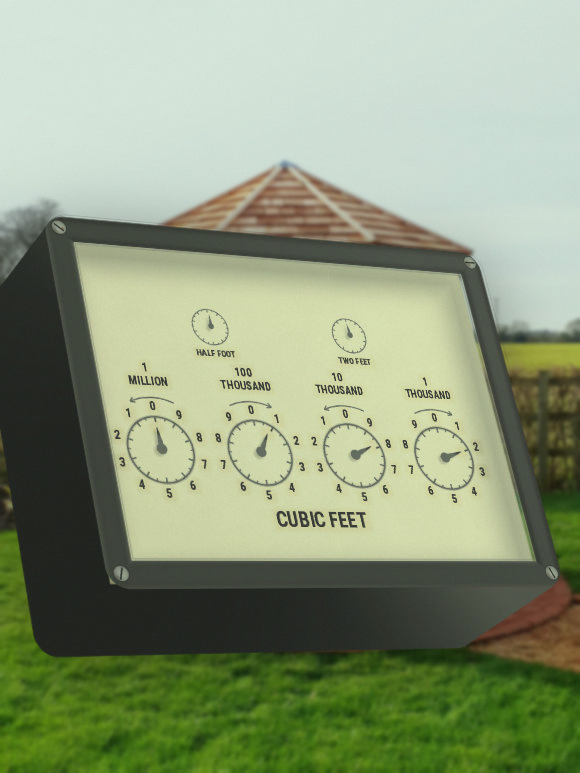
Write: **8200** ft³
